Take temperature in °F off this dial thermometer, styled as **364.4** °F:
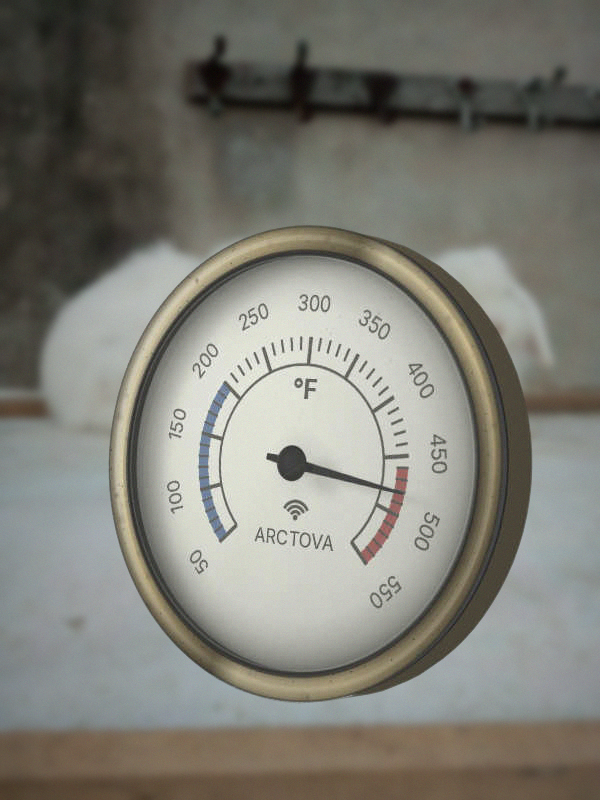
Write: **480** °F
